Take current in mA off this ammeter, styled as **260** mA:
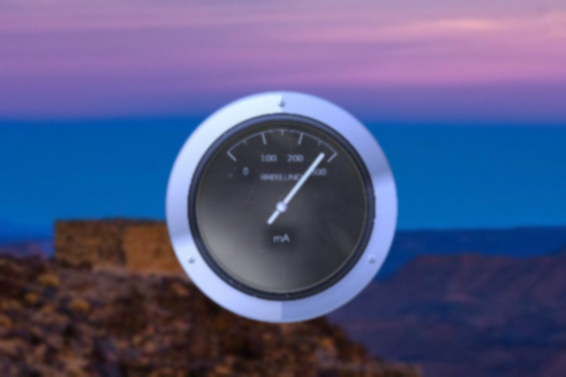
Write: **275** mA
